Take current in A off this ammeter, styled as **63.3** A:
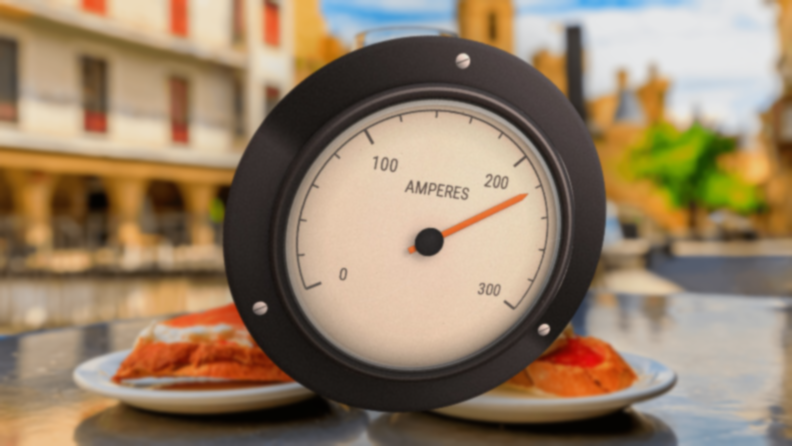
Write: **220** A
